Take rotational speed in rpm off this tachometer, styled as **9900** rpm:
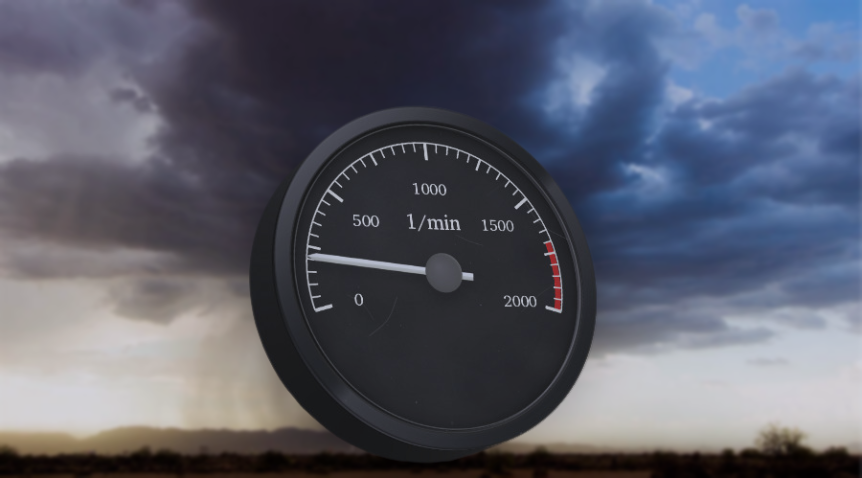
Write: **200** rpm
